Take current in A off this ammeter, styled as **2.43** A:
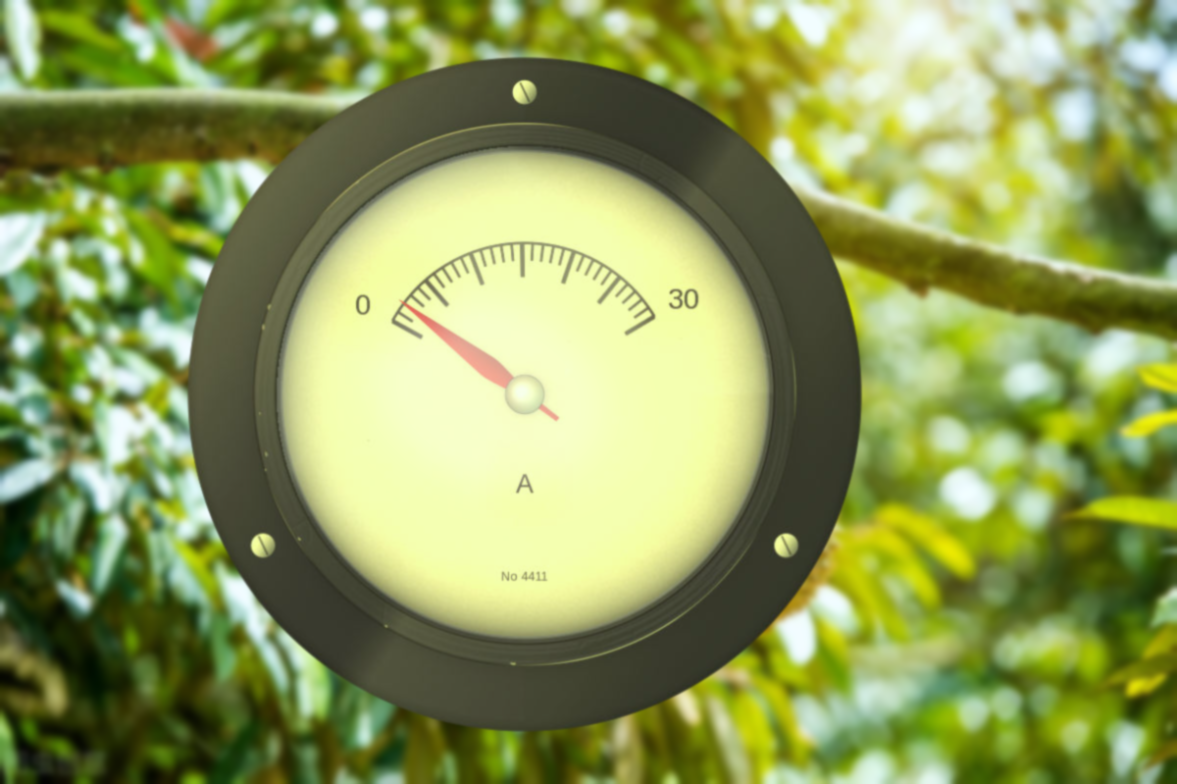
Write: **2** A
